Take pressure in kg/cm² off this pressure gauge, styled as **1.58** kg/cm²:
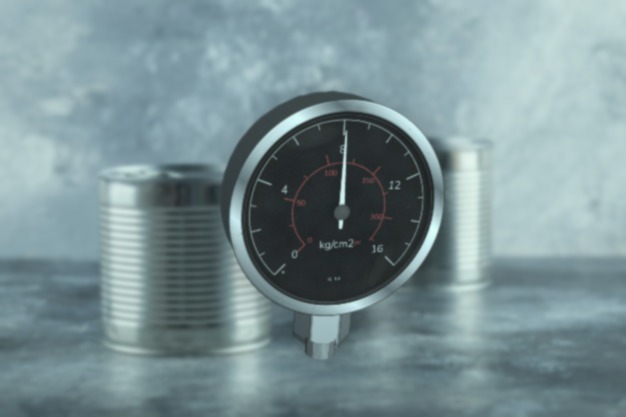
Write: **8** kg/cm²
